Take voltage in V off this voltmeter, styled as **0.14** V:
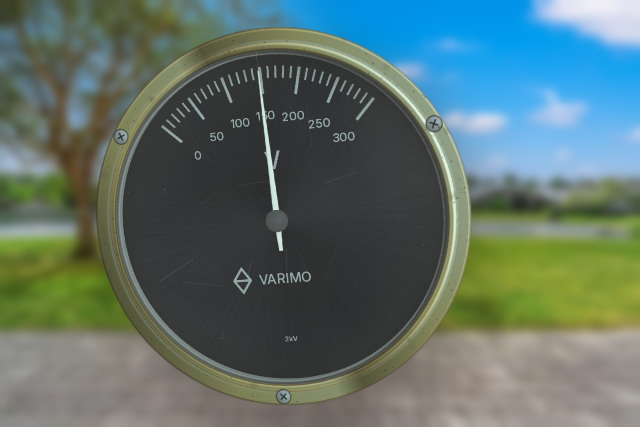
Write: **150** V
